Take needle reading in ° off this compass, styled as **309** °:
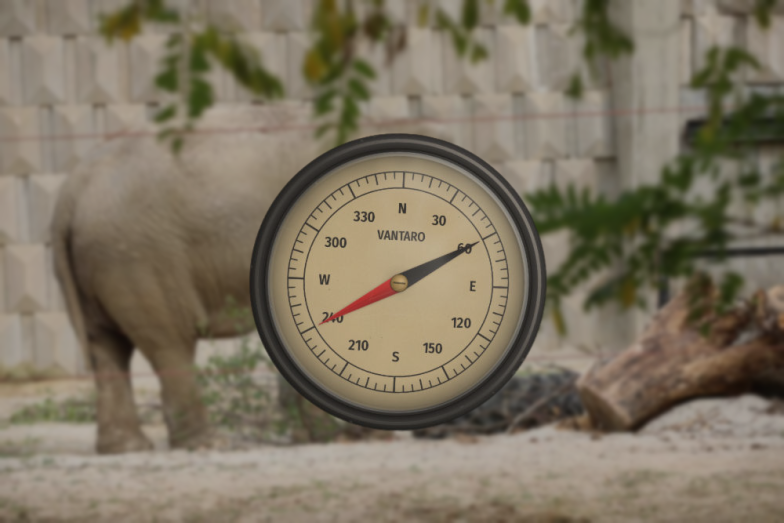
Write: **240** °
